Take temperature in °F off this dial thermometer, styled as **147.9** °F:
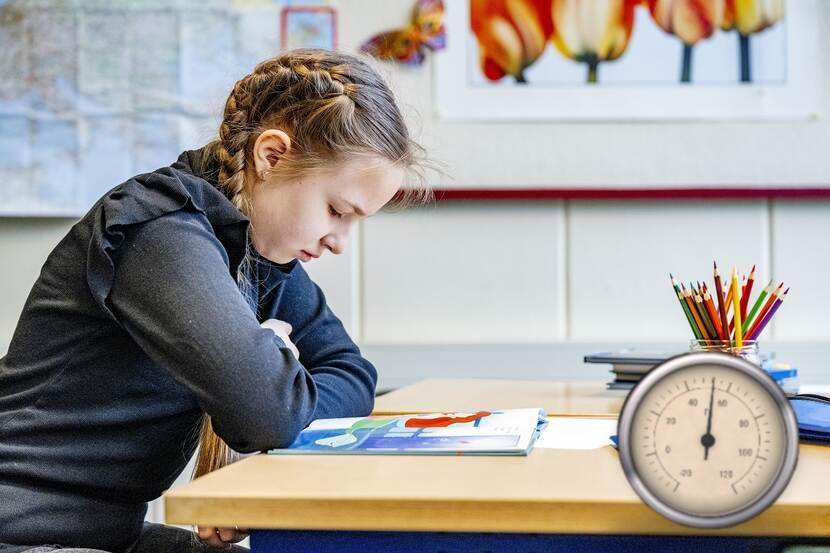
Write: **52** °F
